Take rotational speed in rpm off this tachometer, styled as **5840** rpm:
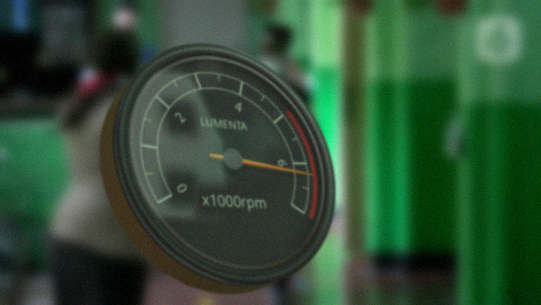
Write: **6250** rpm
